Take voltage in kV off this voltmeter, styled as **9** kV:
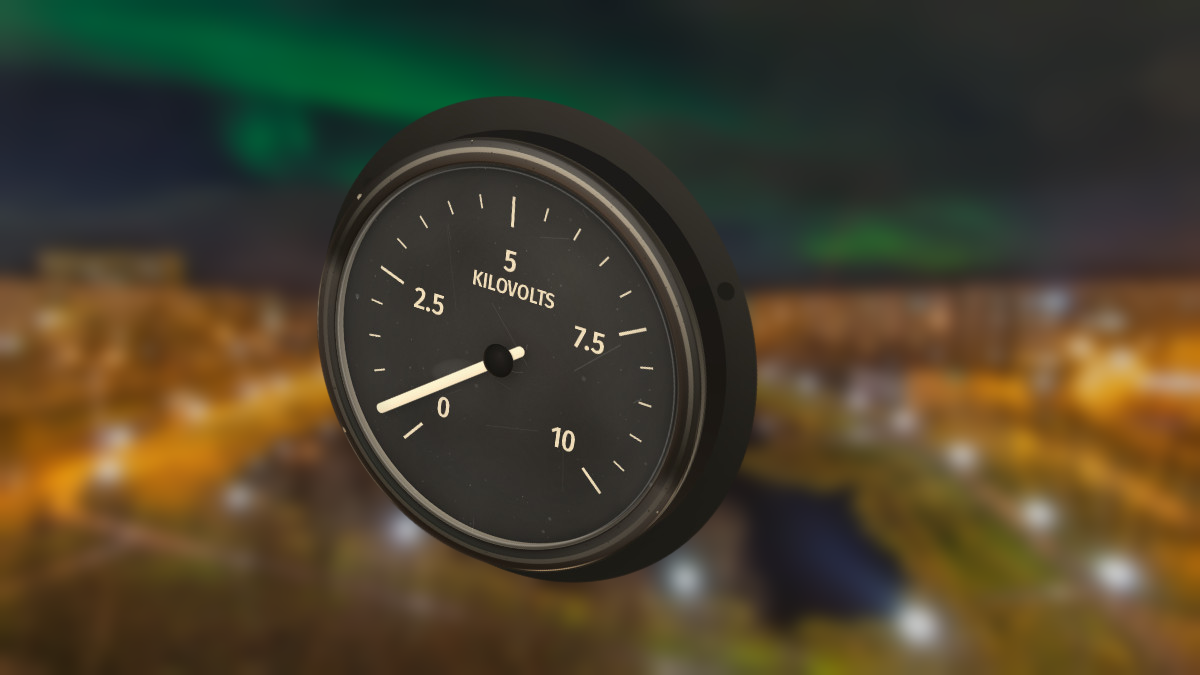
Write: **0.5** kV
